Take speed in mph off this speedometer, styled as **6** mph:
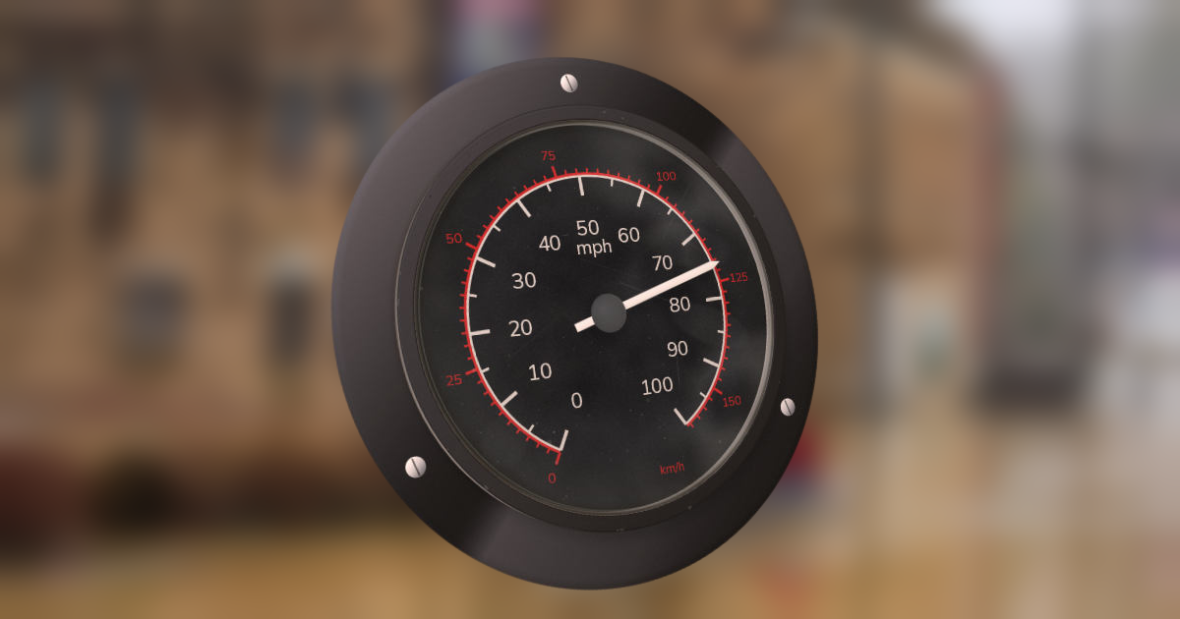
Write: **75** mph
